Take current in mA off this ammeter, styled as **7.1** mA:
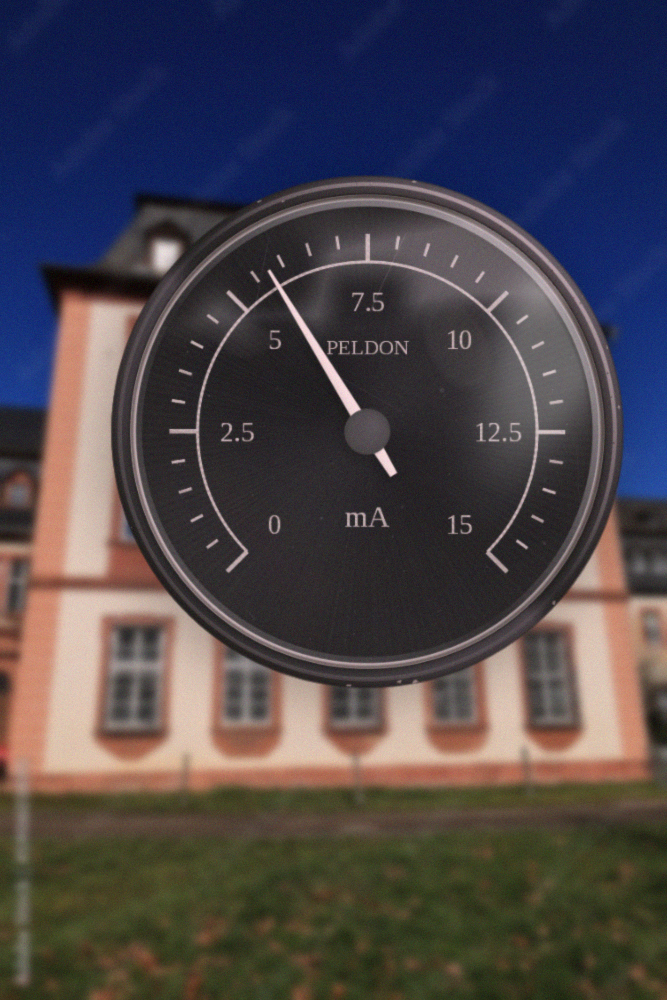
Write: **5.75** mA
